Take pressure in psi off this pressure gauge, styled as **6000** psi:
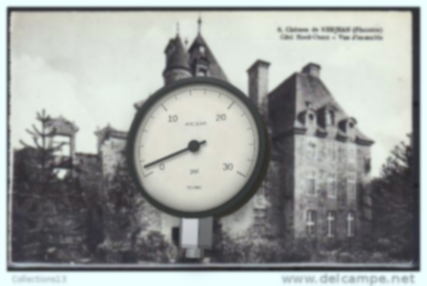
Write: **1** psi
